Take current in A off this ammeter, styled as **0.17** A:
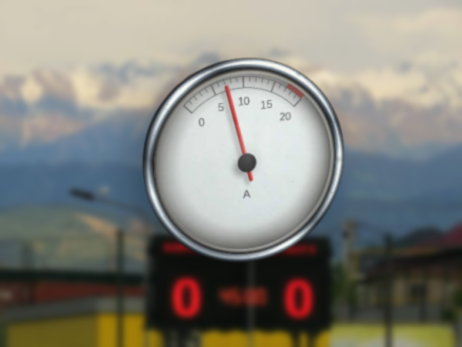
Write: **7** A
